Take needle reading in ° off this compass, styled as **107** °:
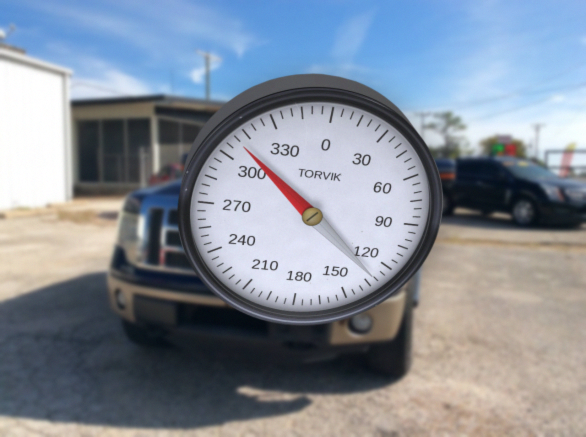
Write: **310** °
